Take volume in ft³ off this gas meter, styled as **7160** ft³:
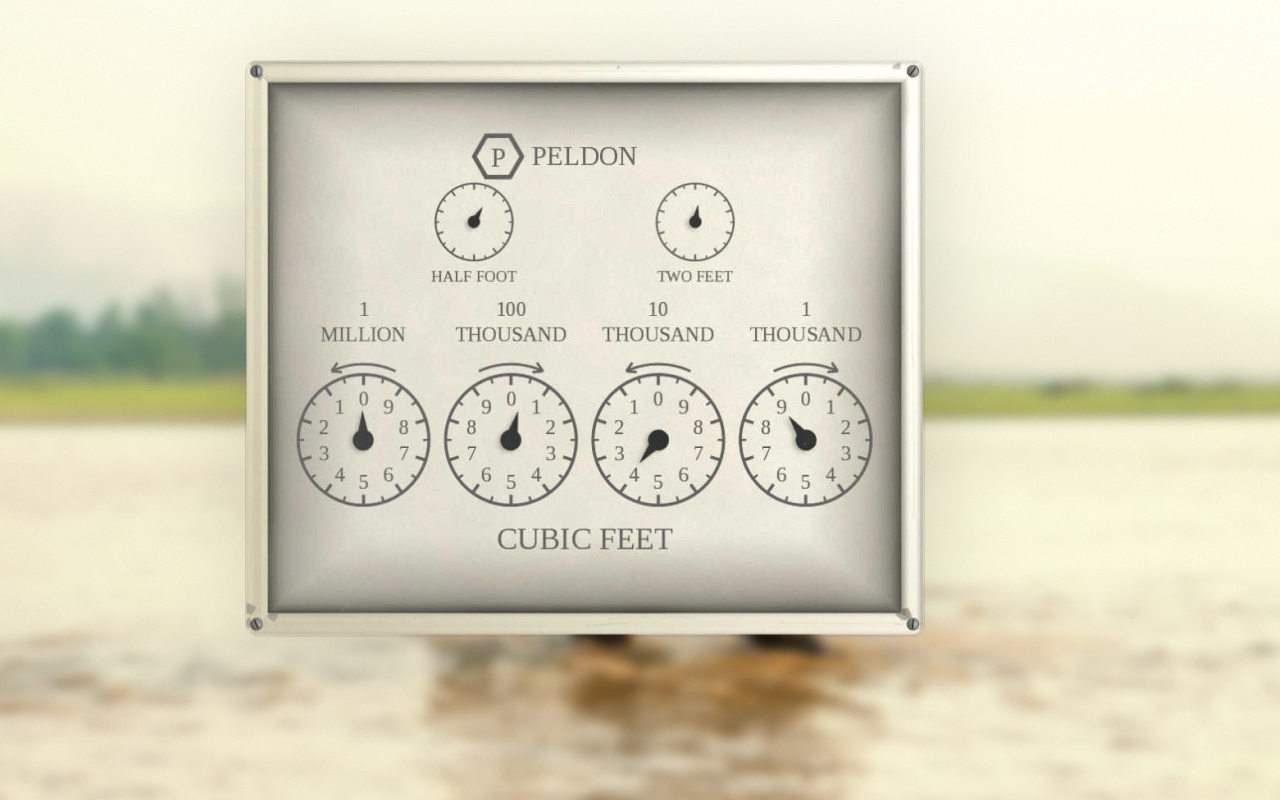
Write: **3900** ft³
